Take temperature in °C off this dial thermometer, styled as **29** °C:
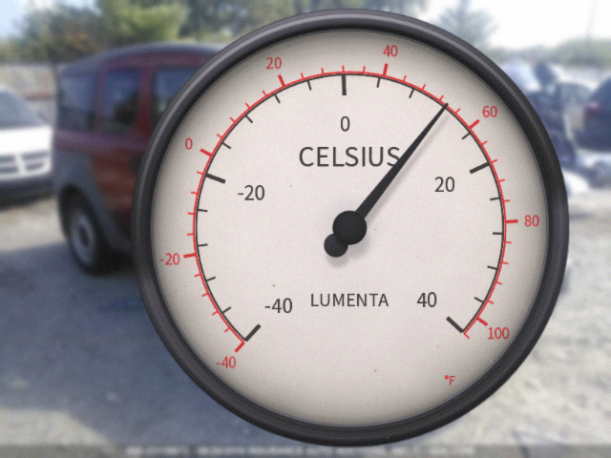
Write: **12** °C
